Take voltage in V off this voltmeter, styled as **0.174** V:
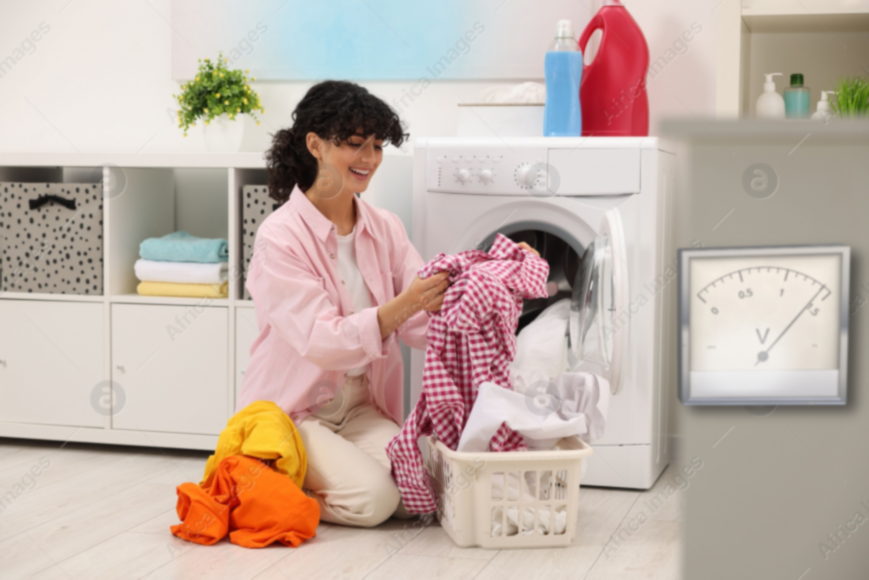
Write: **1.4** V
